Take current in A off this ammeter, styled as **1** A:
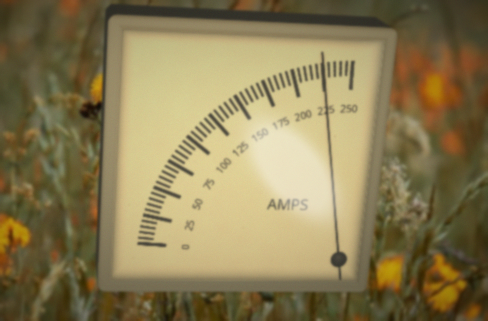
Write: **225** A
